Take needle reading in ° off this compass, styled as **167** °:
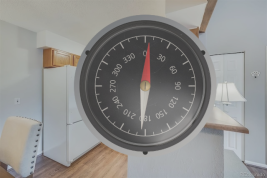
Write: **5** °
